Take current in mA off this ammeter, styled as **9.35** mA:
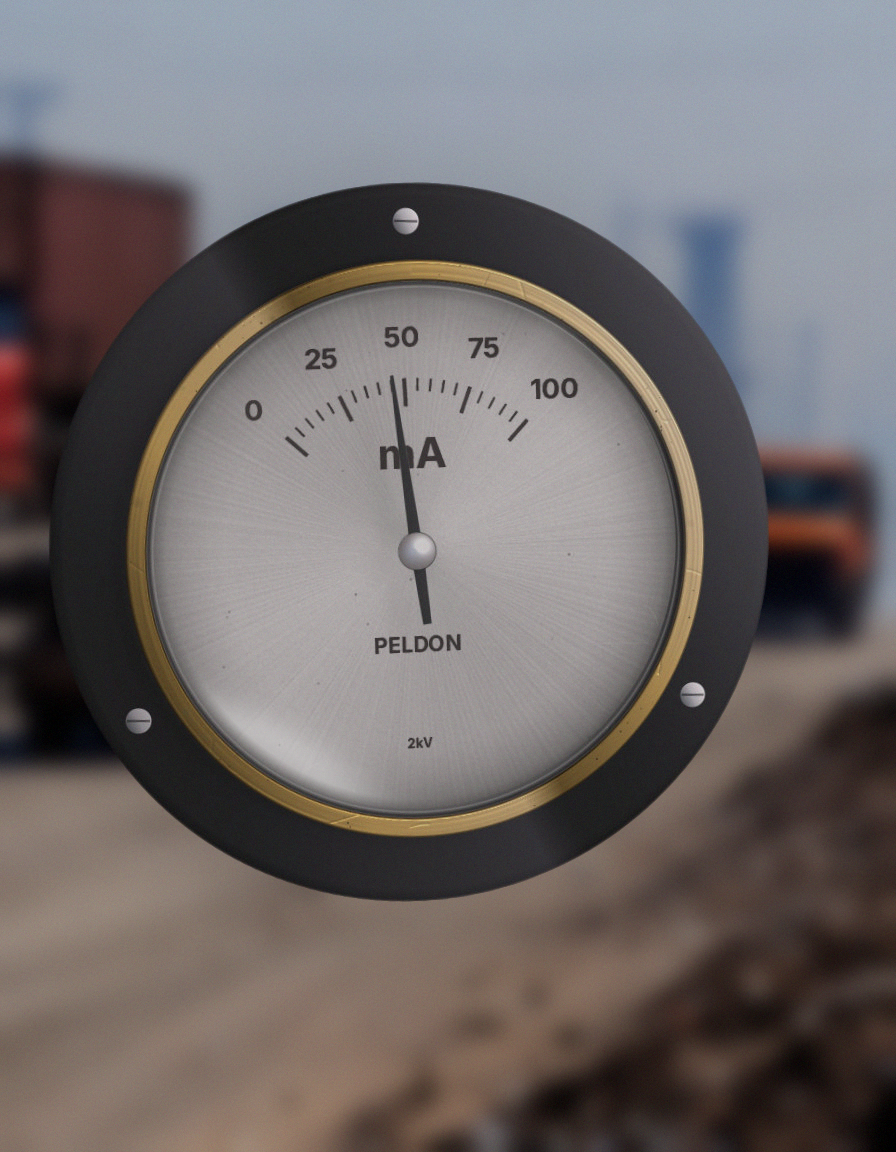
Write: **45** mA
